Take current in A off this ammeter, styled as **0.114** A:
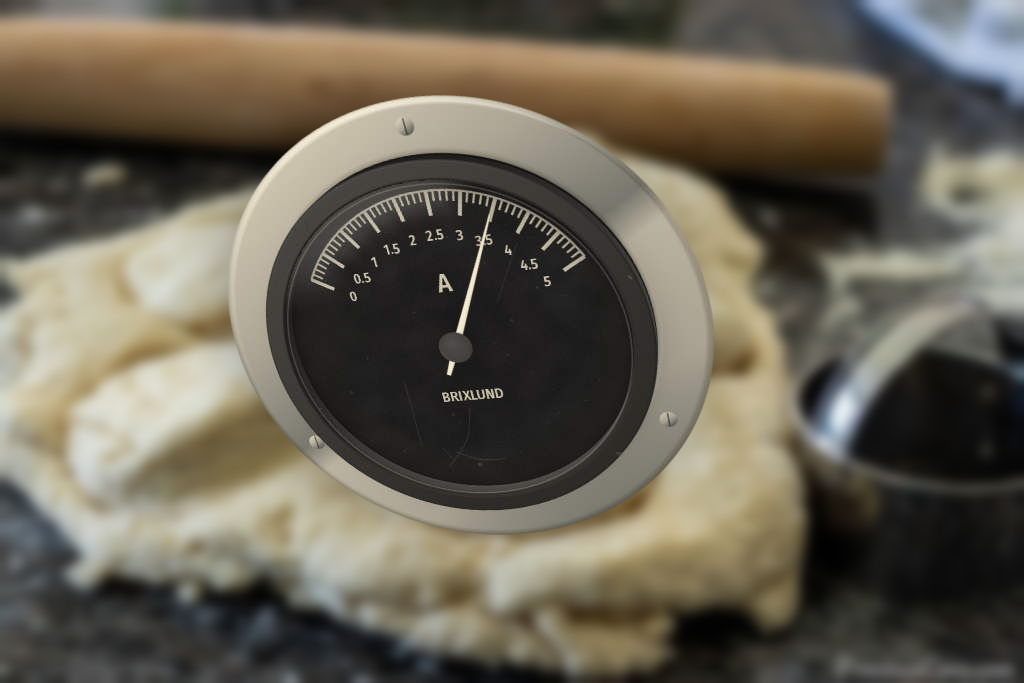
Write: **3.5** A
